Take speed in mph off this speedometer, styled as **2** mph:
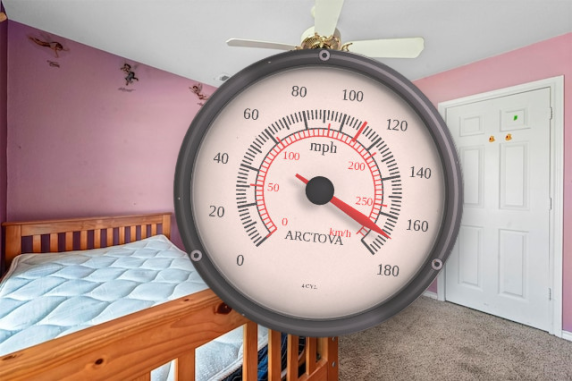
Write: **170** mph
